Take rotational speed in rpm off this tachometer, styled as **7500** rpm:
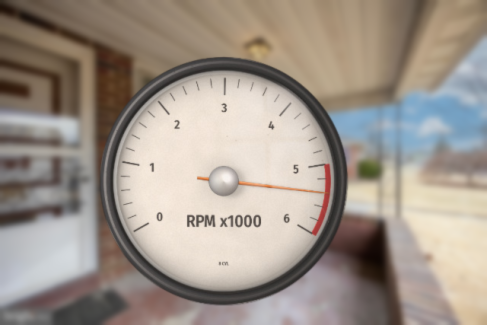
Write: **5400** rpm
